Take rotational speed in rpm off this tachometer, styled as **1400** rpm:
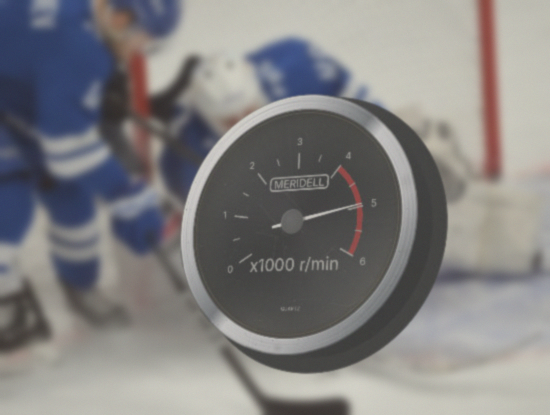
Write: **5000** rpm
